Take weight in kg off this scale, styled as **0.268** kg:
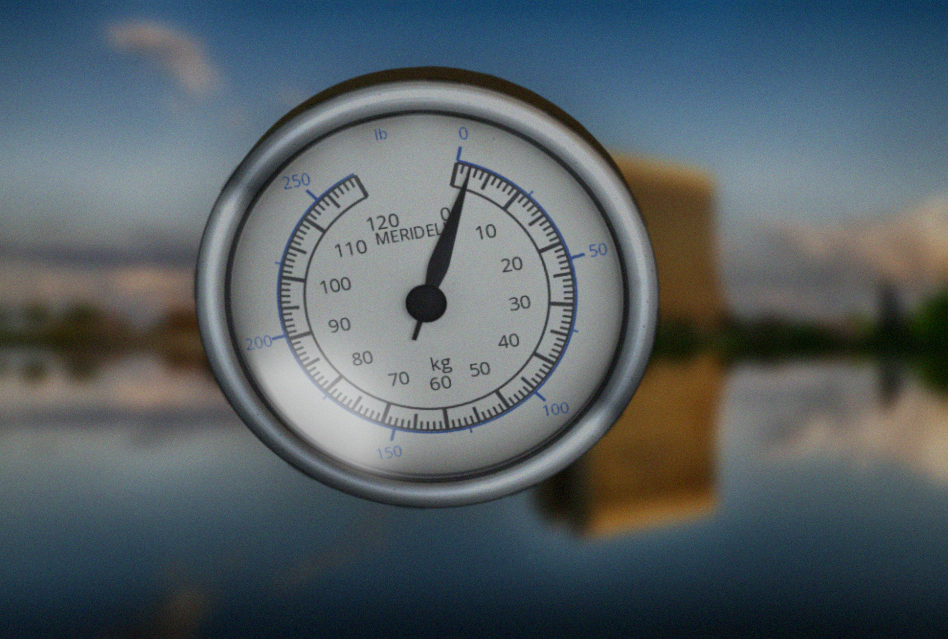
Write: **2** kg
